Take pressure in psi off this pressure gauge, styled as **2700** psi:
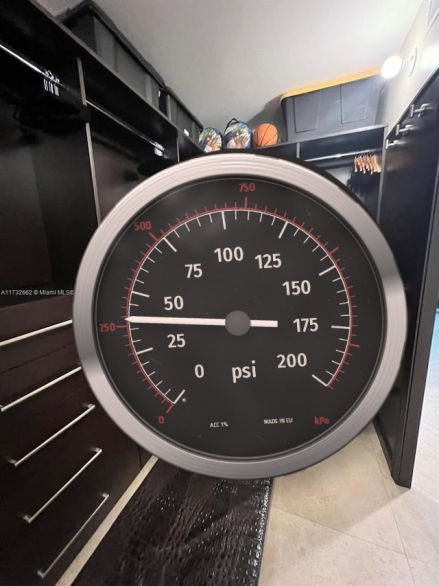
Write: **40** psi
